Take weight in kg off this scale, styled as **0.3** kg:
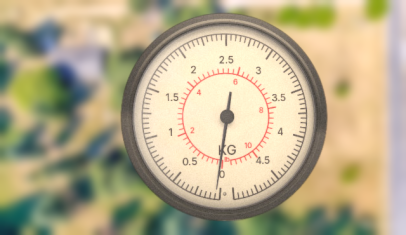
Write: **0.05** kg
